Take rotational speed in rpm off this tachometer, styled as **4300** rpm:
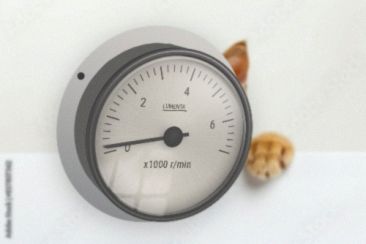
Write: **200** rpm
